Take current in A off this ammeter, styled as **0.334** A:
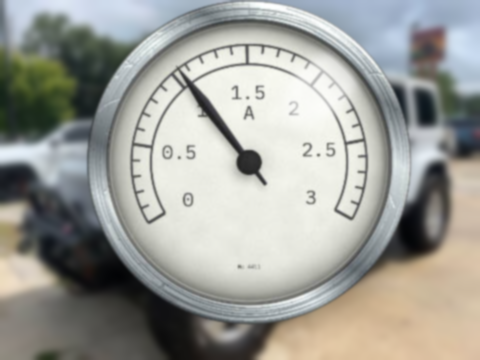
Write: **1.05** A
